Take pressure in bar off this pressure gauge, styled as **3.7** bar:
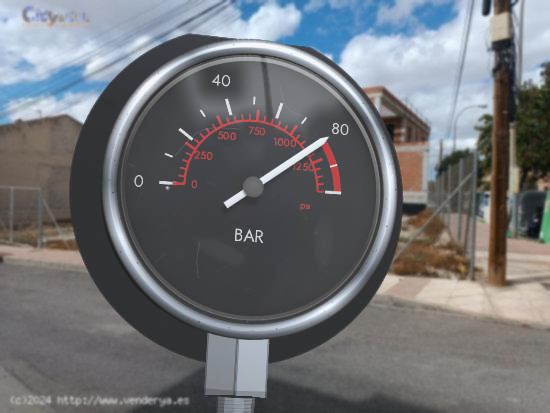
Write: **80** bar
